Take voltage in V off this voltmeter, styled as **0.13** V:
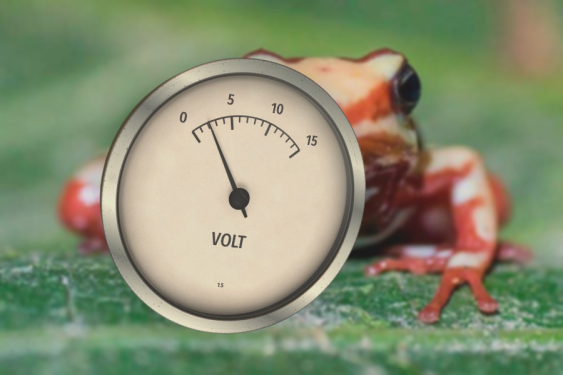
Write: **2** V
